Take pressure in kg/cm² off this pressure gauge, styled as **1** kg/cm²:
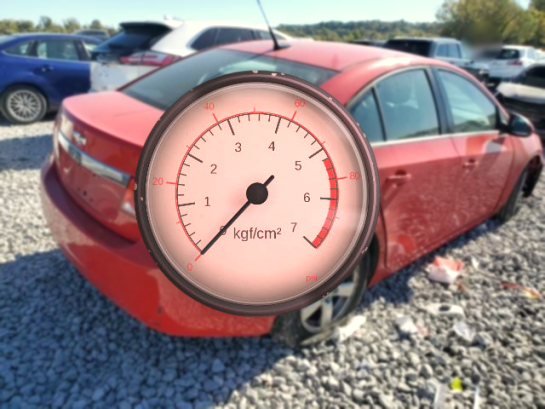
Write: **0** kg/cm²
